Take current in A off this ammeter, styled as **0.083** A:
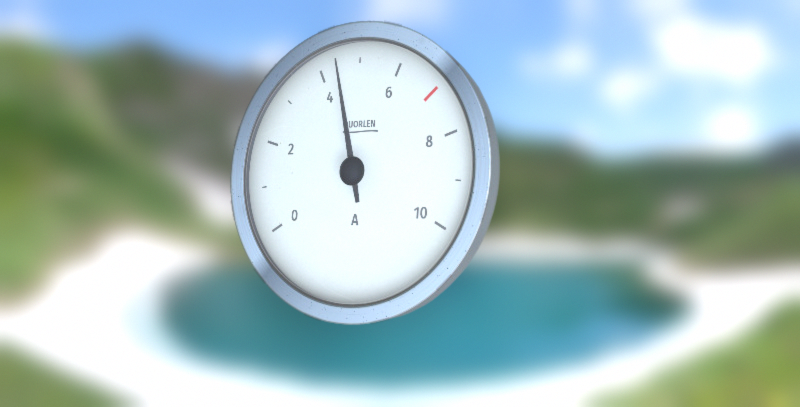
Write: **4.5** A
